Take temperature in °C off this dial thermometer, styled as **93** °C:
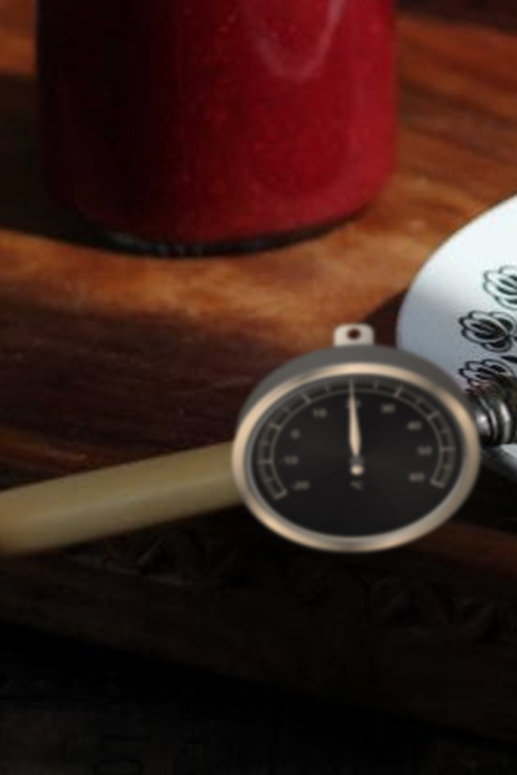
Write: **20** °C
